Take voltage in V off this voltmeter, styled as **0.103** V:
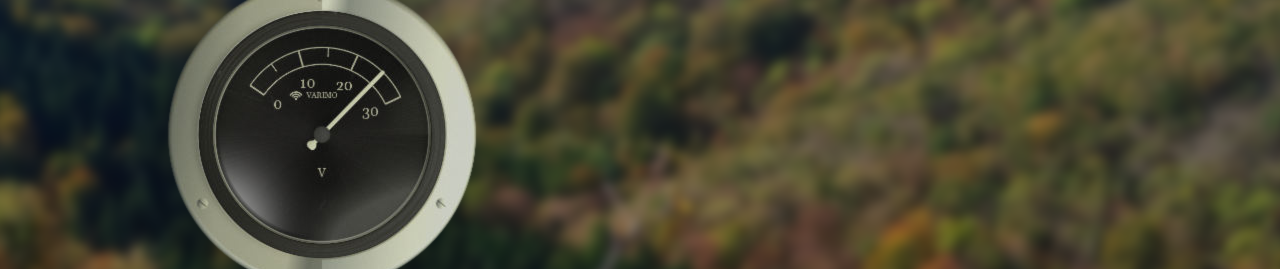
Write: **25** V
